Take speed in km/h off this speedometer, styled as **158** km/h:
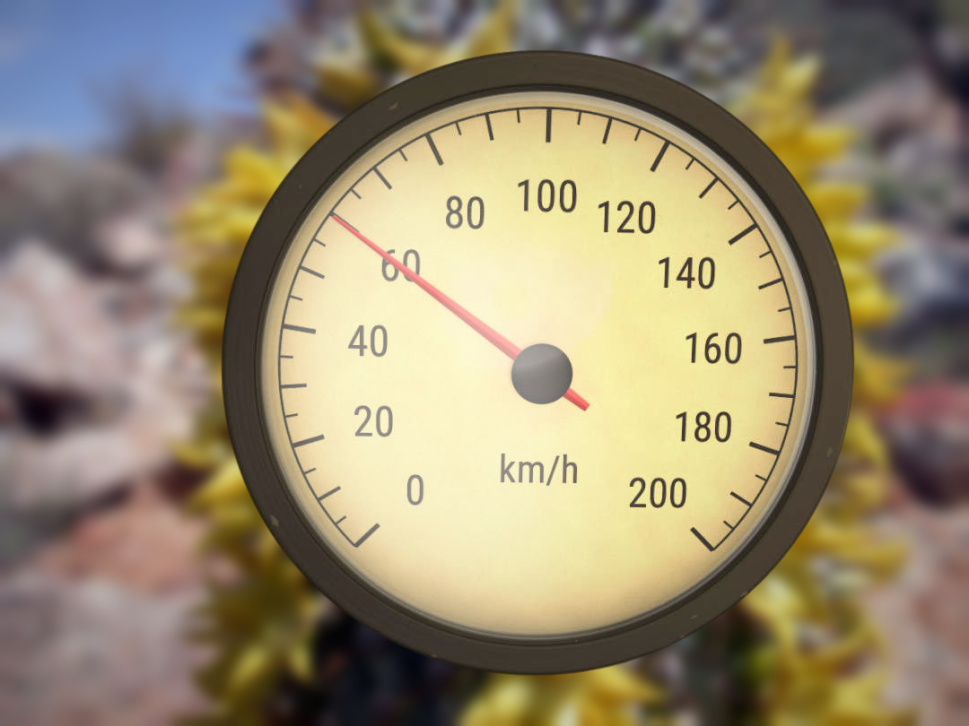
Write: **60** km/h
